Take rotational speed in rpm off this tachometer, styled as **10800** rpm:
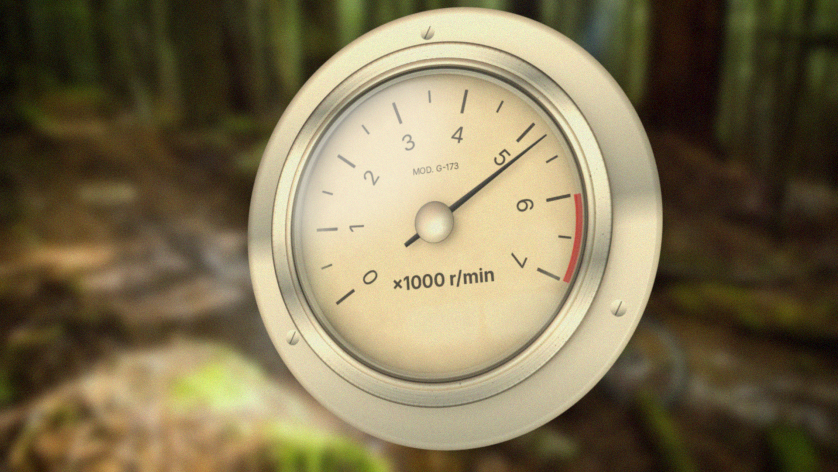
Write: **5250** rpm
